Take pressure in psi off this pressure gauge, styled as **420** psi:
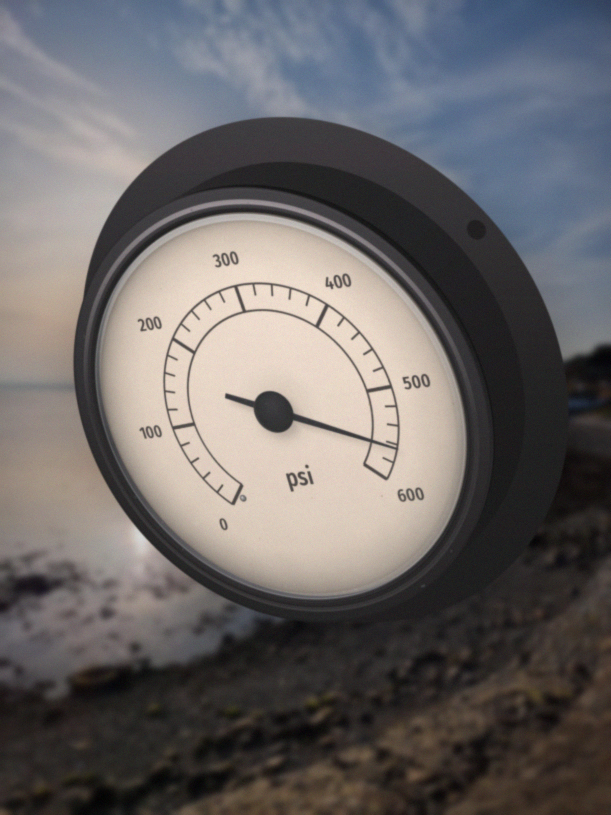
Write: **560** psi
